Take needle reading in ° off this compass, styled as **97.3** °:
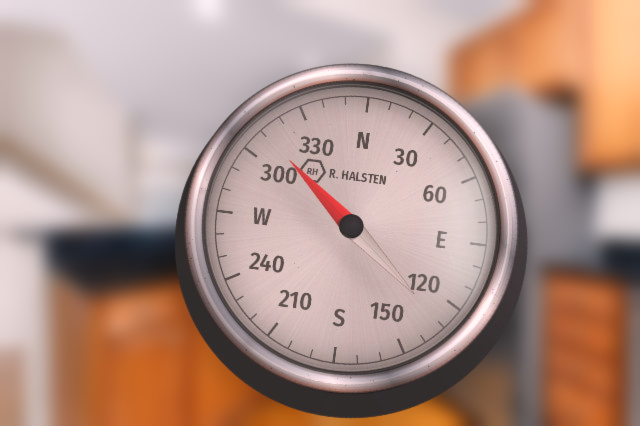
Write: **310** °
